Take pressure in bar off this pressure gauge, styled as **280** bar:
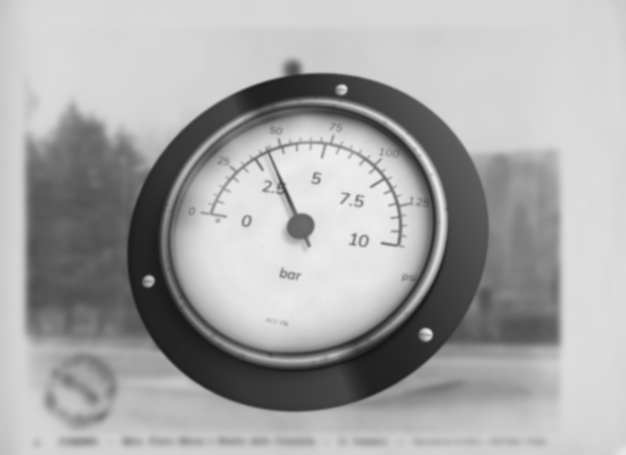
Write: **3** bar
